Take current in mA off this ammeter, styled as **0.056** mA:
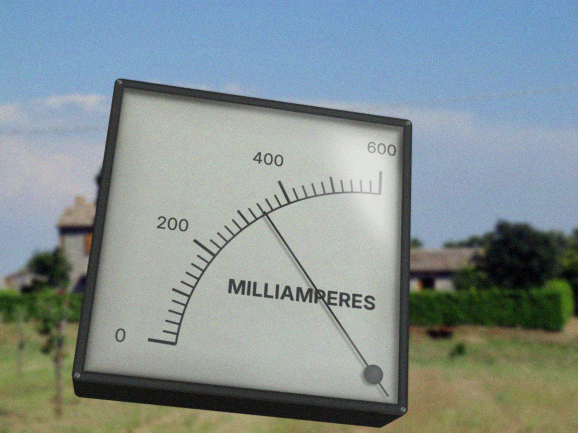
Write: **340** mA
